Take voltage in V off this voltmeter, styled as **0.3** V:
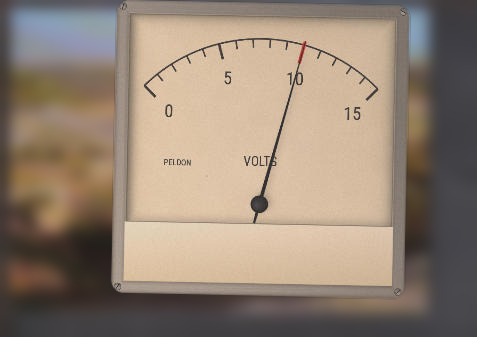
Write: **10** V
